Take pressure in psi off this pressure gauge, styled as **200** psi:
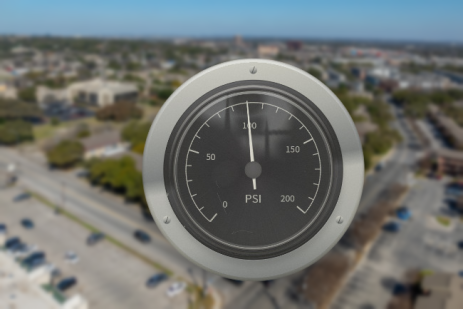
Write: **100** psi
